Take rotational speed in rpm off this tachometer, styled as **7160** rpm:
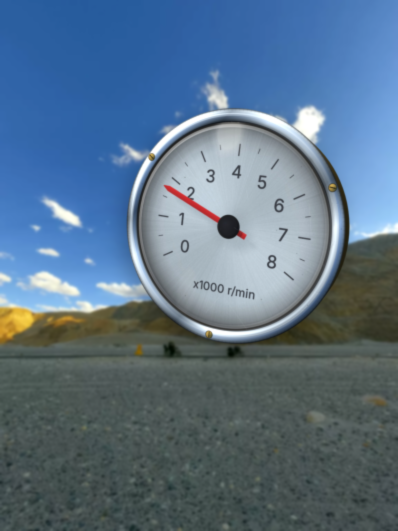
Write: **1750** rpm
